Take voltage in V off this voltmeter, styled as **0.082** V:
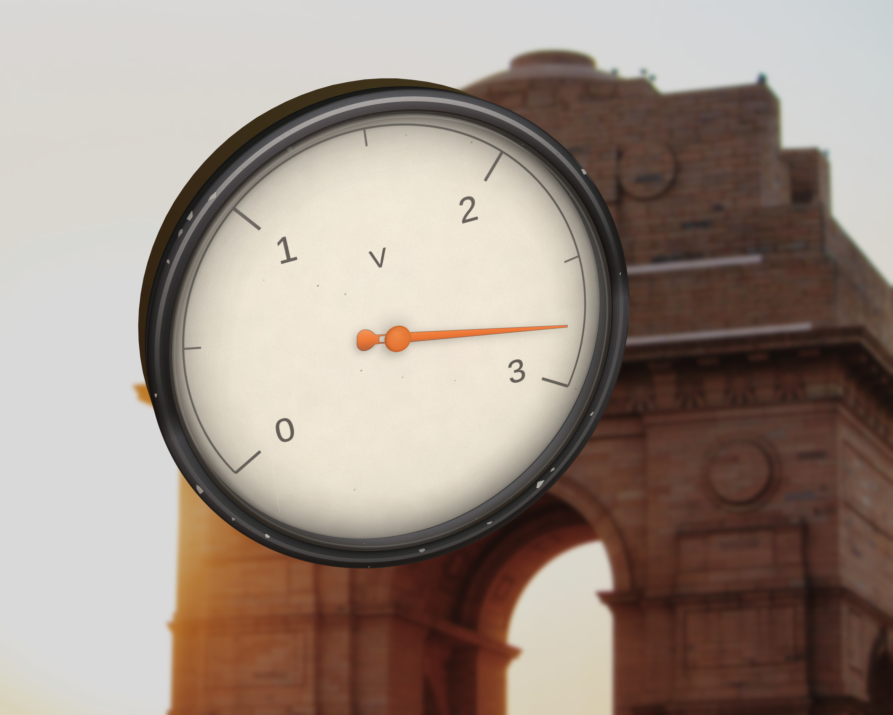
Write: **2.75** V
